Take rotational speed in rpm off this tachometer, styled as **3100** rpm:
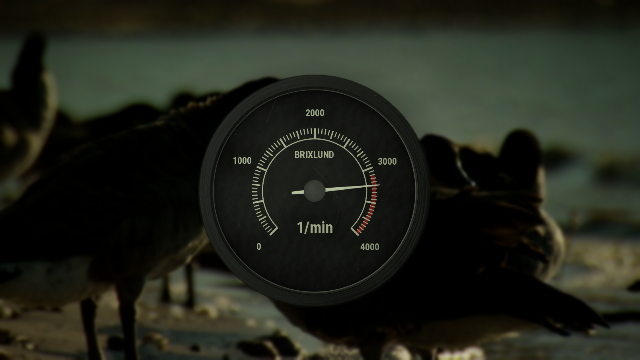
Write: **3250** rpm
